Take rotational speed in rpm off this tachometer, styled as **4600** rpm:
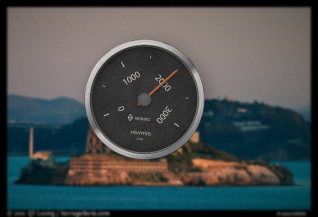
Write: **2000** rpm
